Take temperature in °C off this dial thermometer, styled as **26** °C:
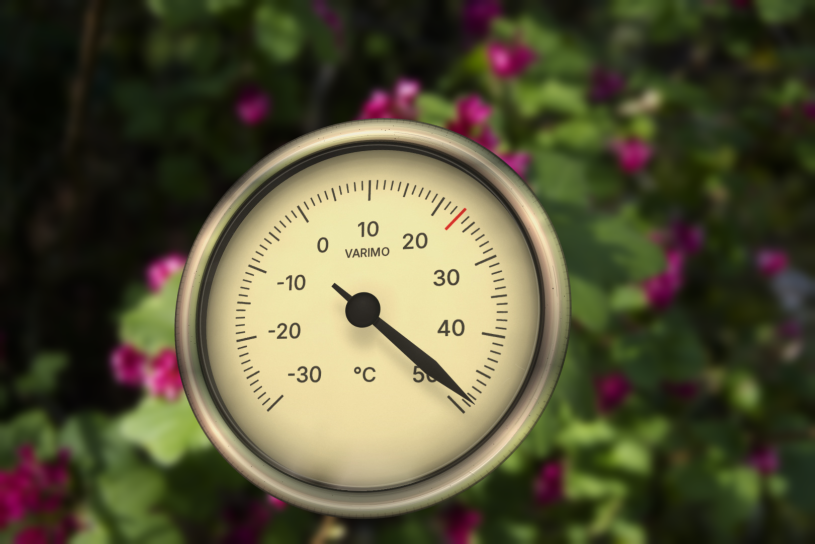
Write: **48.5** °C
